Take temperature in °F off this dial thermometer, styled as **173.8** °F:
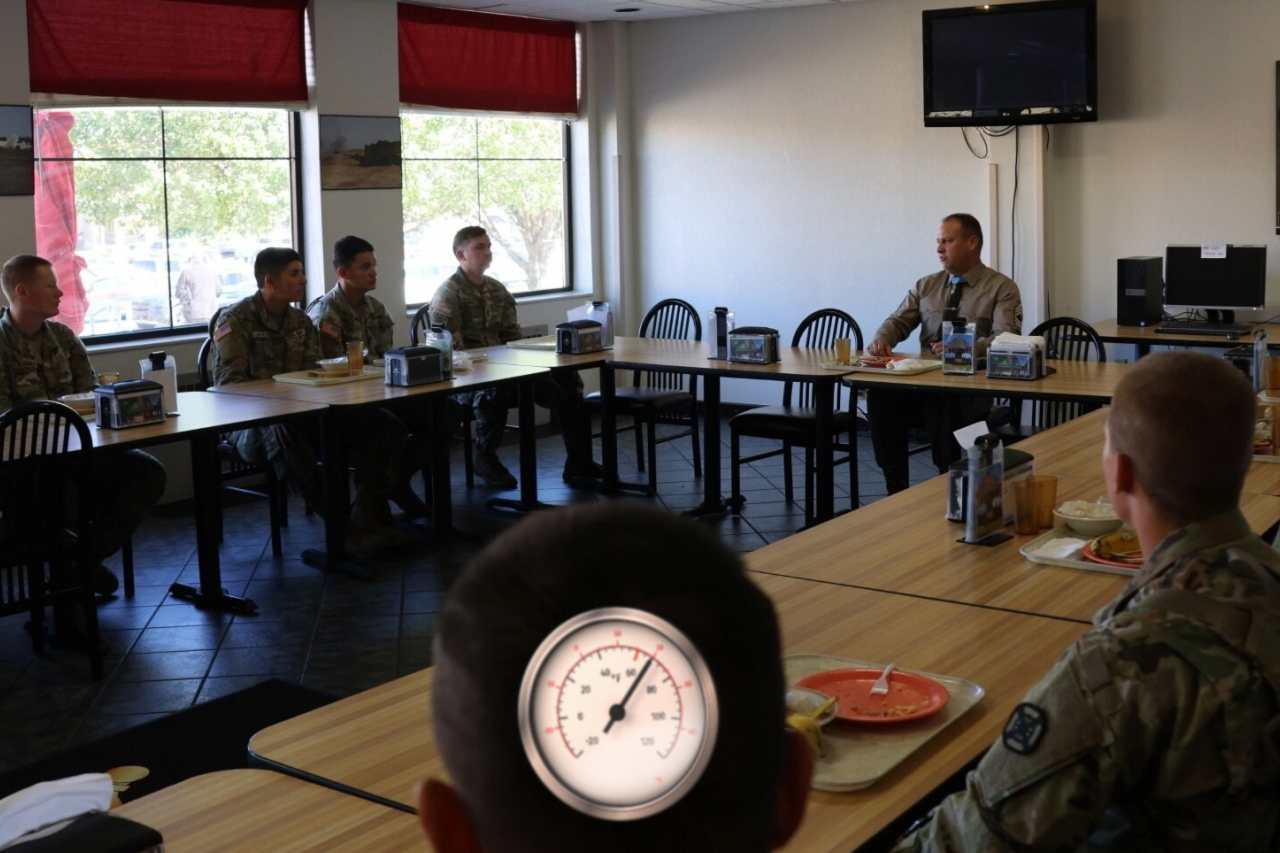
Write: **68** °F
